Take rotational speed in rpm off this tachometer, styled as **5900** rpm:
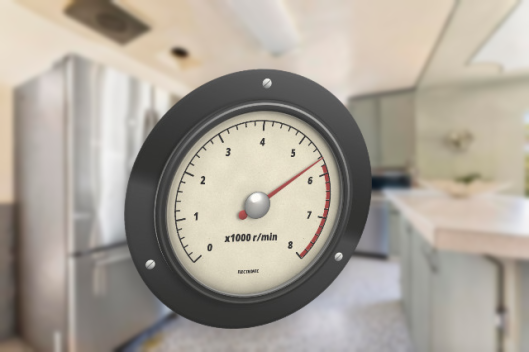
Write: **5600** rpm
